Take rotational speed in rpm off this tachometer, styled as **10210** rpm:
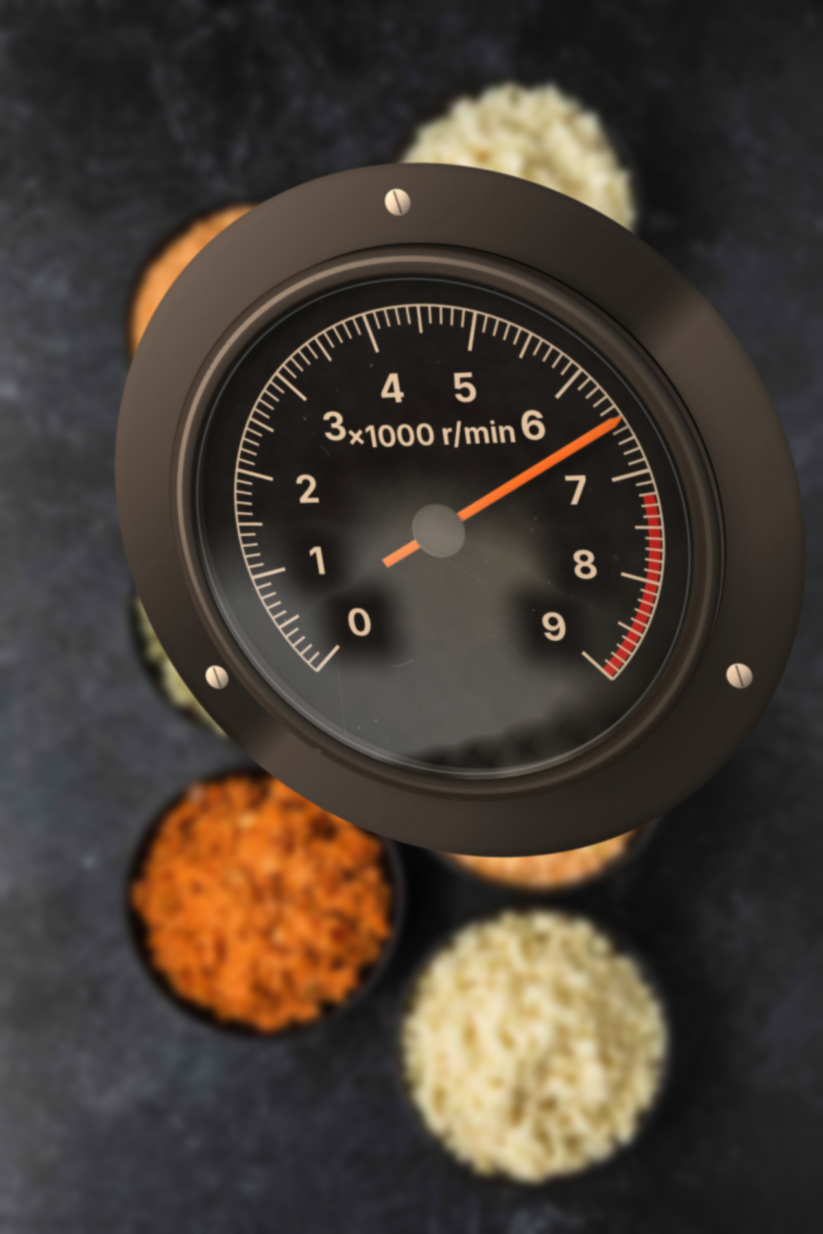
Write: **6500** rpm
